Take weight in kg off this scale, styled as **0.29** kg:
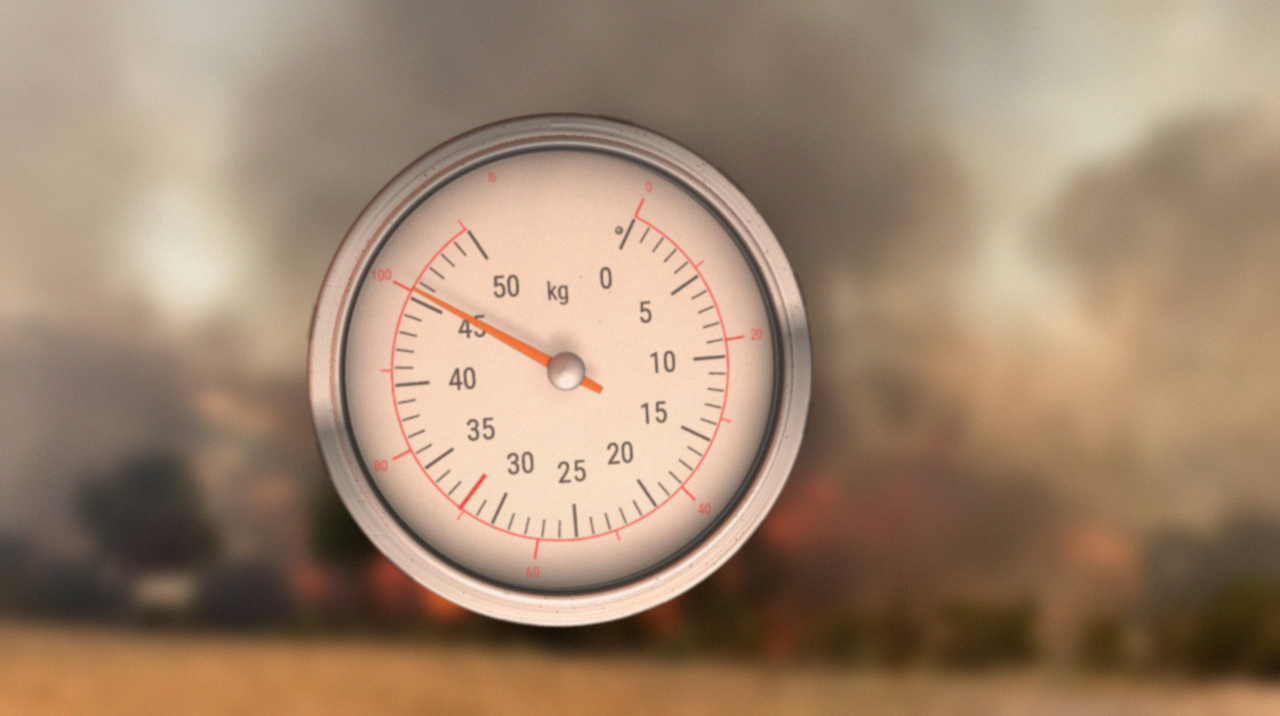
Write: **45.5** kg
